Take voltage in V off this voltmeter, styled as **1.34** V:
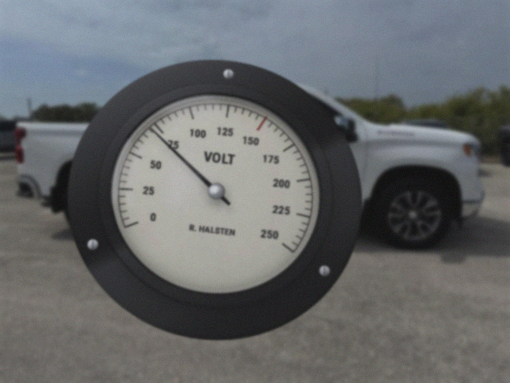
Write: **70** V
